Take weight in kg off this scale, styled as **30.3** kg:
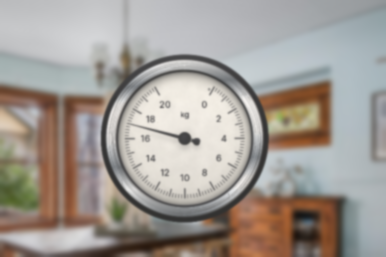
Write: **17** kg
